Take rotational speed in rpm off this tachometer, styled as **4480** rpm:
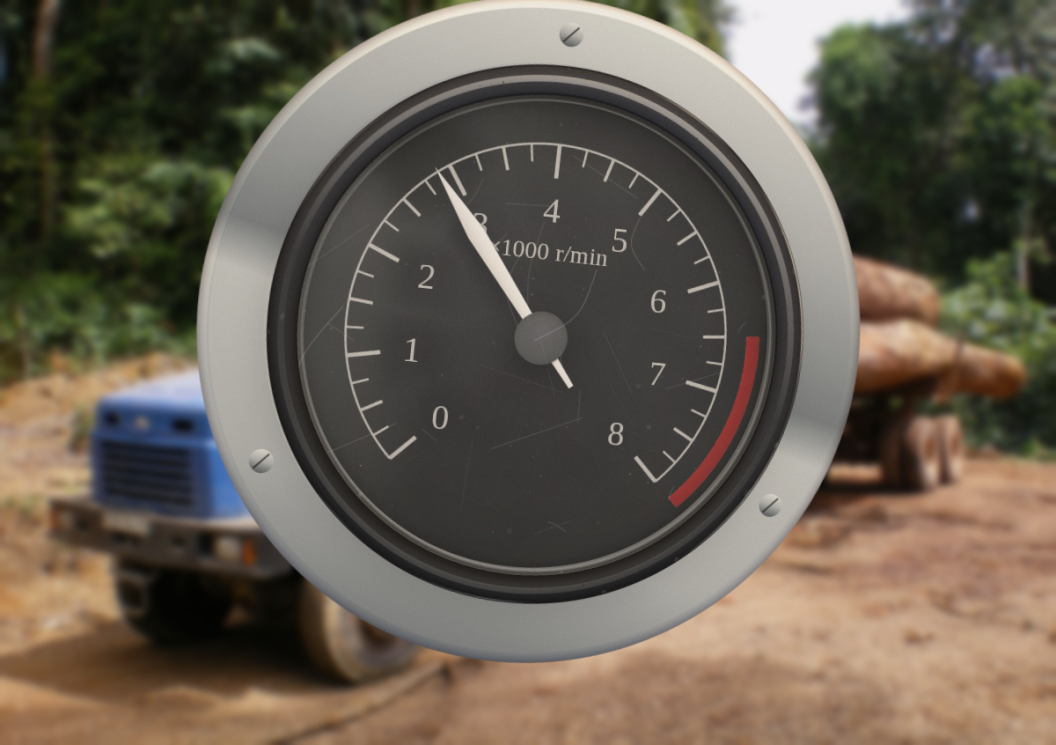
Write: **2875** rpm
